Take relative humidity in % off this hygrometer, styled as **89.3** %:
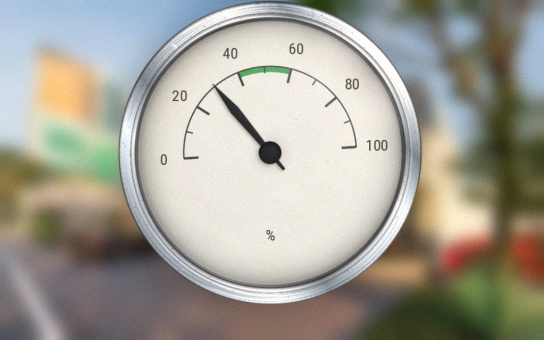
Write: **30** %
